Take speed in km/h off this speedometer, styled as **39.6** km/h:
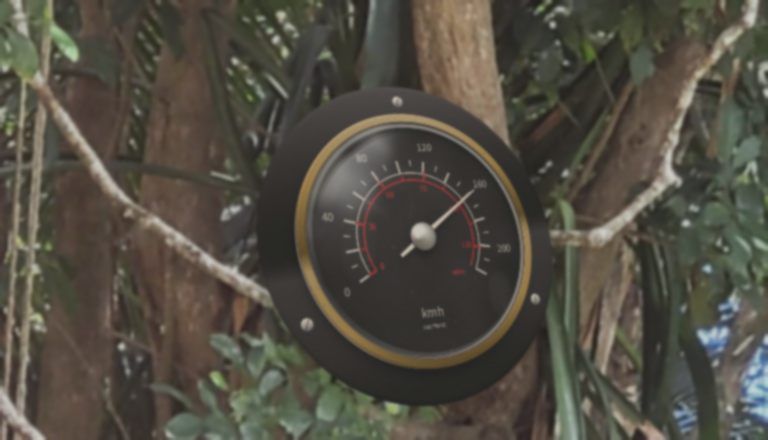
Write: **160** km/h
